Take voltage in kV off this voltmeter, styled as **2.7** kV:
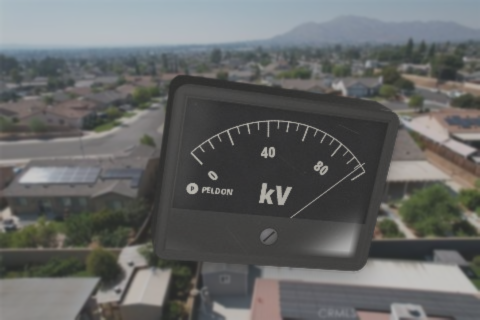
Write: **95** kV
